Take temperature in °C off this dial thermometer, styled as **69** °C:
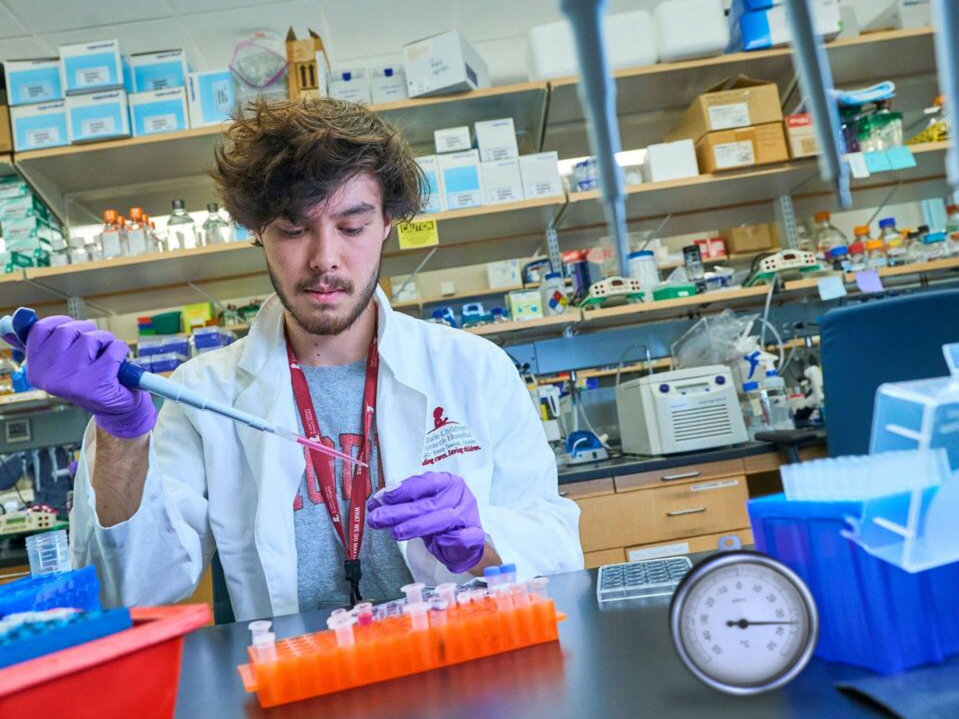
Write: **35** °C
